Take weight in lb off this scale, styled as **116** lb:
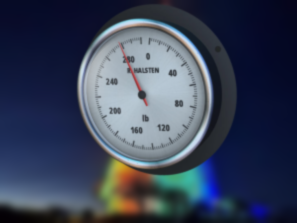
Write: **280** lb
